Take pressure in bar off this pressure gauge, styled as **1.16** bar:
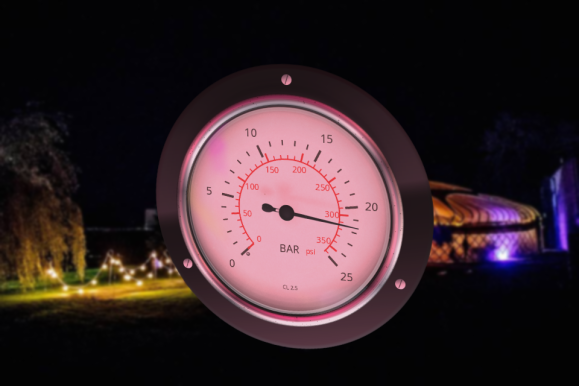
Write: **21.5** bar
